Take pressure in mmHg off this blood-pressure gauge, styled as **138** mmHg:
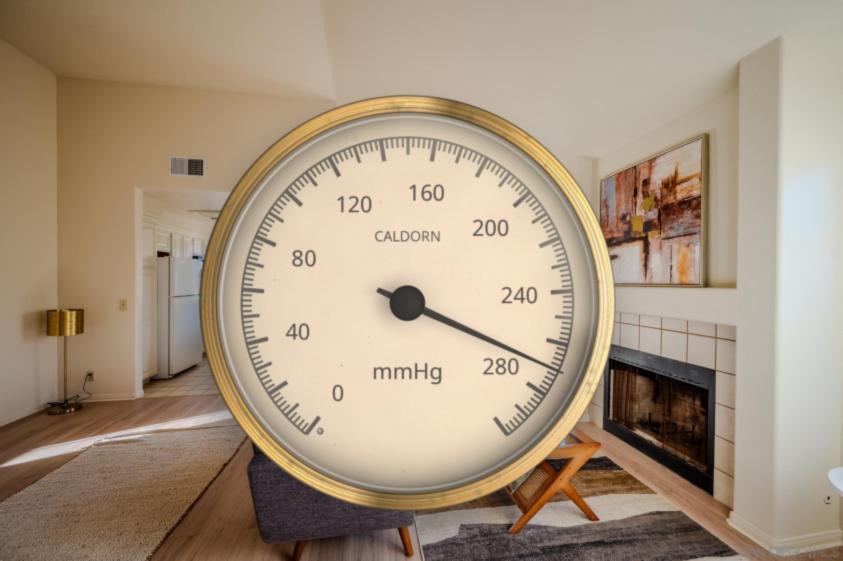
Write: **270** mmHg
